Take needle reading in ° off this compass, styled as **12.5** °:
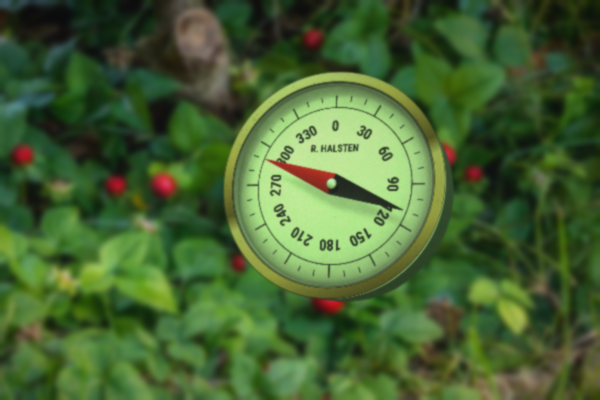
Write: **290** °
